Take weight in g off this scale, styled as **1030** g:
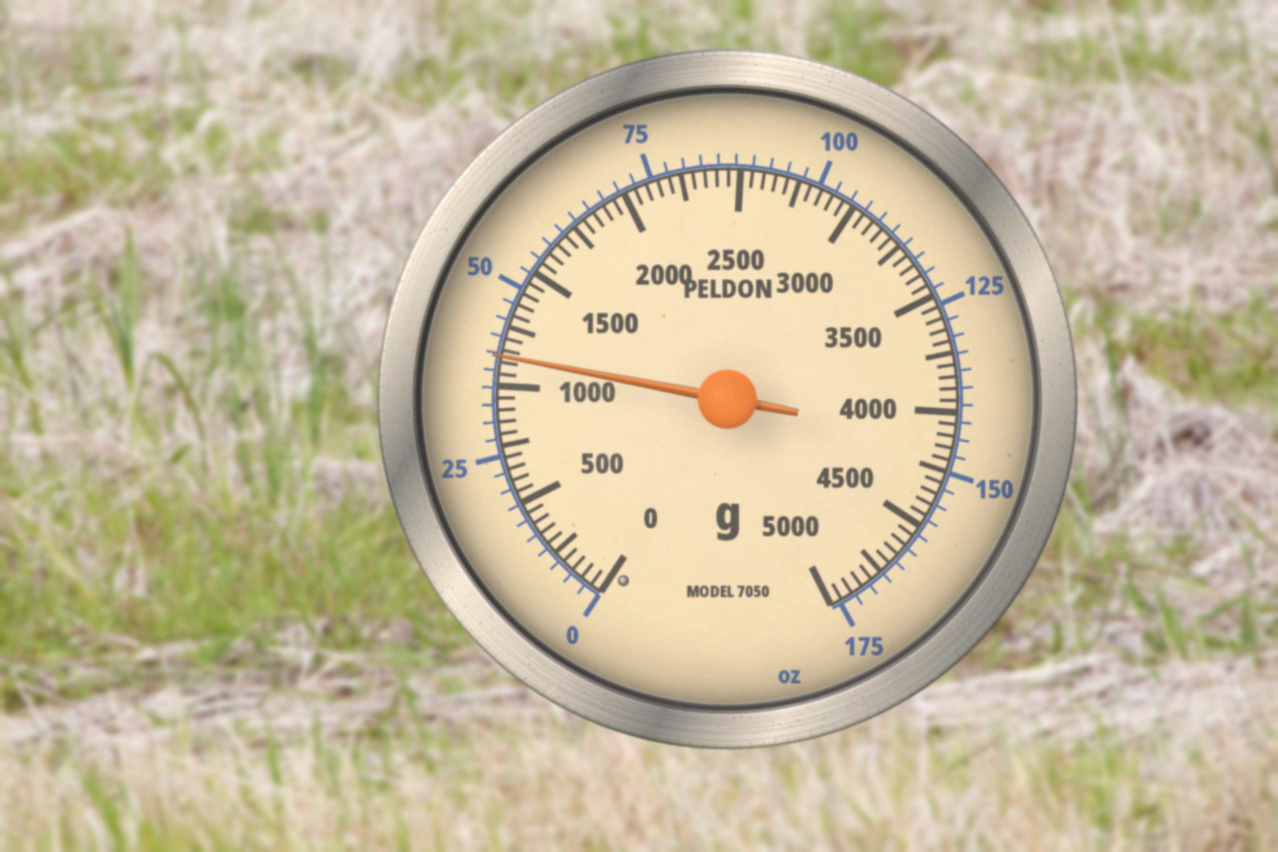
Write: **1125** g
